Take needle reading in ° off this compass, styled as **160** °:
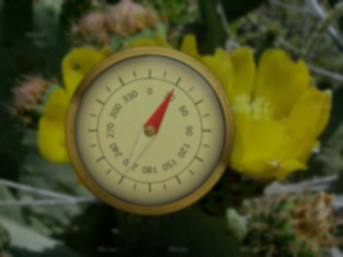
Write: **30** °
